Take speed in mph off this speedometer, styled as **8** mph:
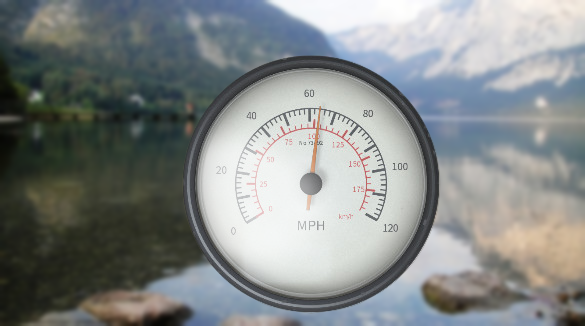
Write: **64** mph
